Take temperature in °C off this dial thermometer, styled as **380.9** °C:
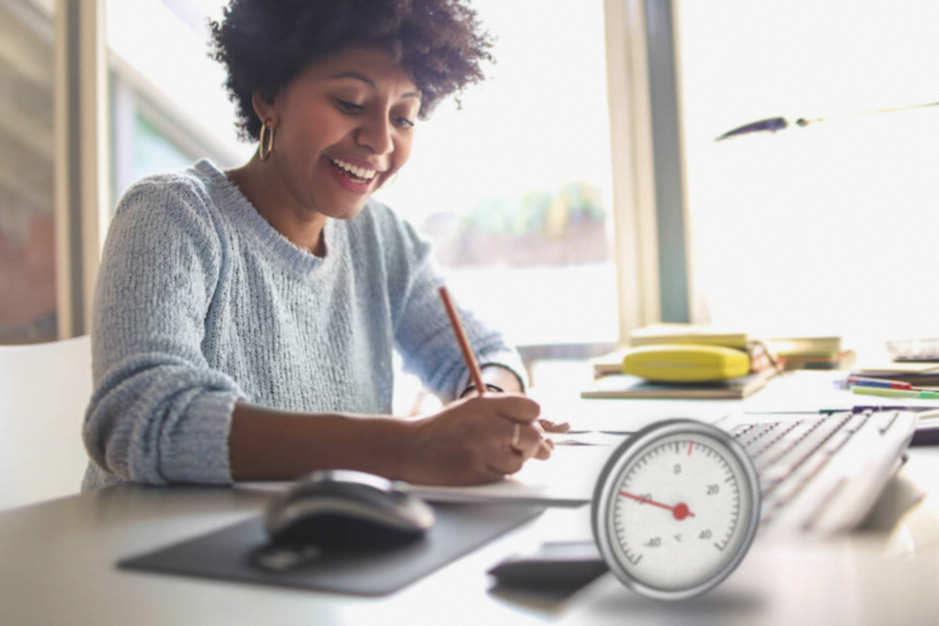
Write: **-20** °C
